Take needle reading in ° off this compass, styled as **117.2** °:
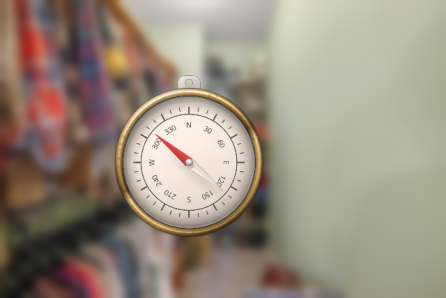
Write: **310** °
